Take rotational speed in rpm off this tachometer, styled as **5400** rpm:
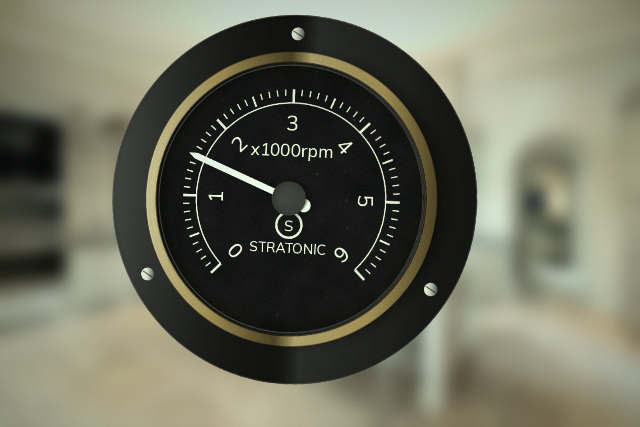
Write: **1500** rpm
